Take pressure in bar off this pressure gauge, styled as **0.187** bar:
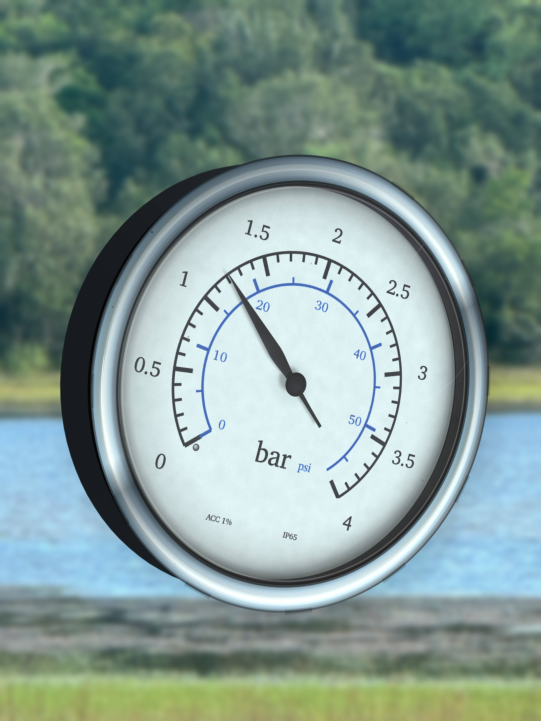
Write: **1.2** bar
